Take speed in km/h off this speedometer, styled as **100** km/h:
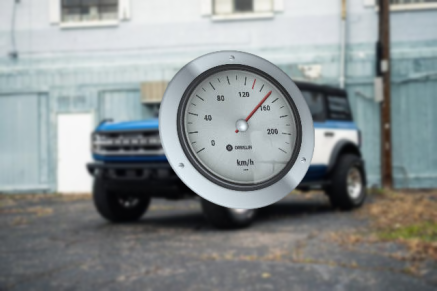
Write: **150** km/h
